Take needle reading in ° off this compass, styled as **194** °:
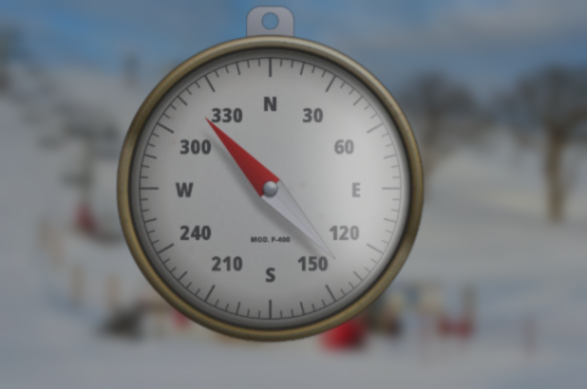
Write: **317.5** °
